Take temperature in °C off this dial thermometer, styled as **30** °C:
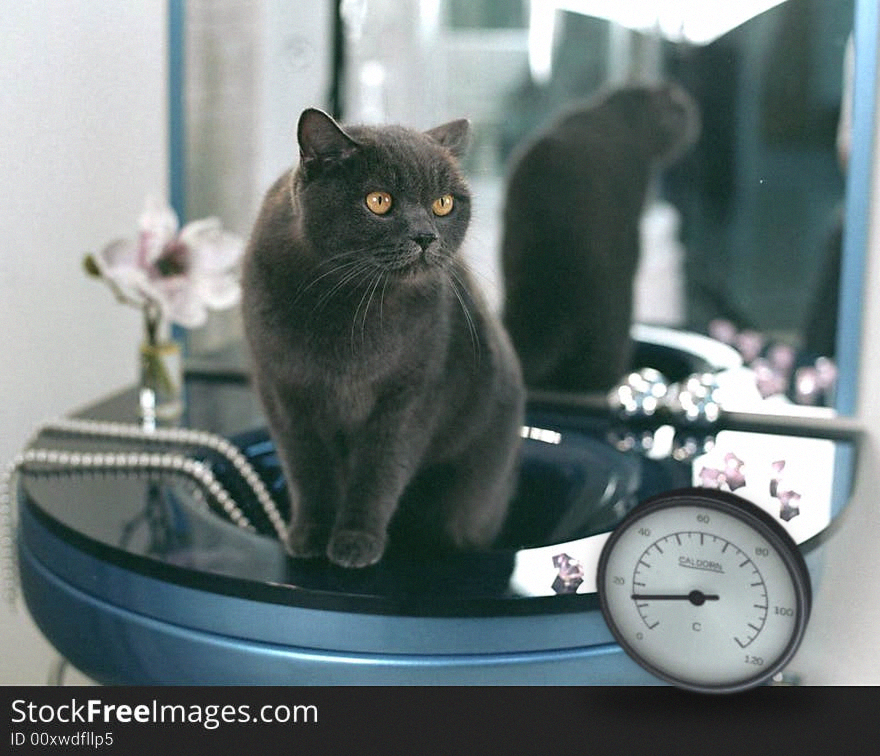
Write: **15** °C
